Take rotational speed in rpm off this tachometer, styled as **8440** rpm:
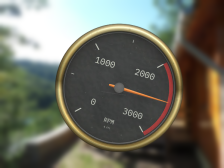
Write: **2500** rpm
